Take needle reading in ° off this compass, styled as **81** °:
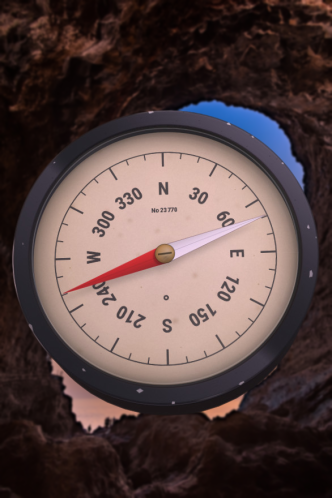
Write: **250** °
